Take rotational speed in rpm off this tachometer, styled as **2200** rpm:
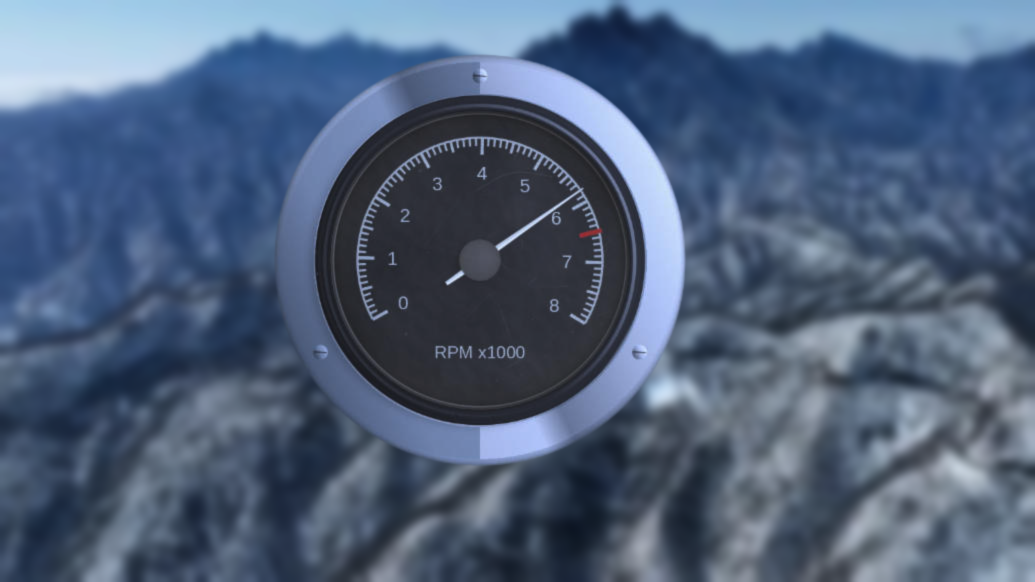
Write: **5800** rpm
